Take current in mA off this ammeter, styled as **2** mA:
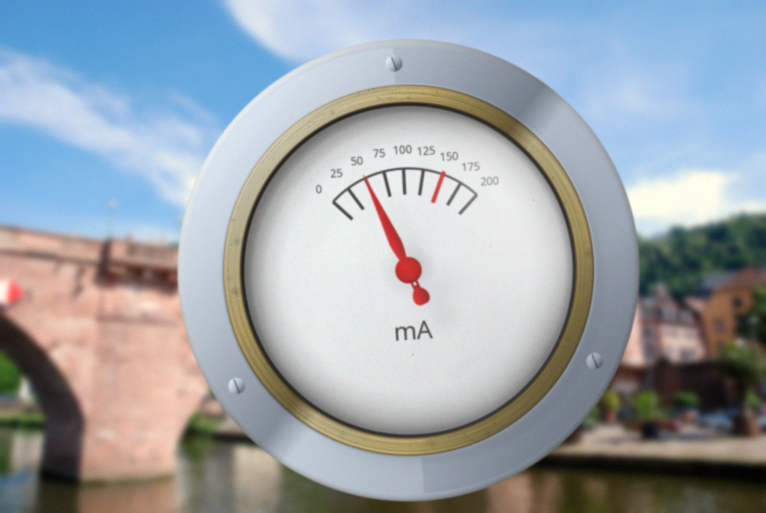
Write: **50** mA
